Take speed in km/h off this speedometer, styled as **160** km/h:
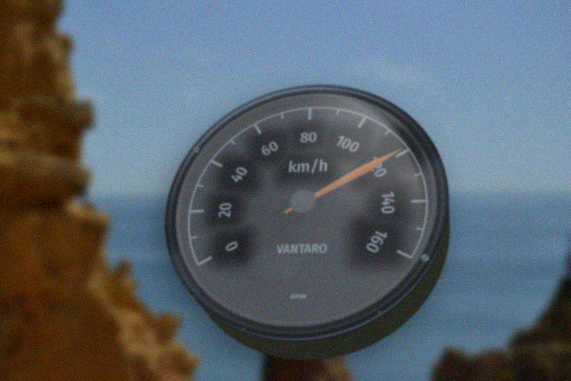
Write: **120** km/h
